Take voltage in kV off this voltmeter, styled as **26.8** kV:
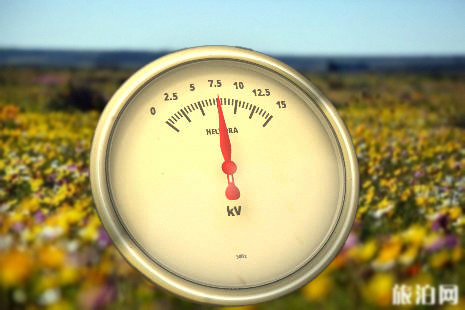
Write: **7.5** kV
